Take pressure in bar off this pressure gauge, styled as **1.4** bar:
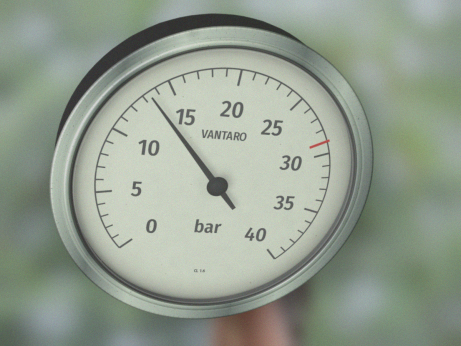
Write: **13.5** bar
